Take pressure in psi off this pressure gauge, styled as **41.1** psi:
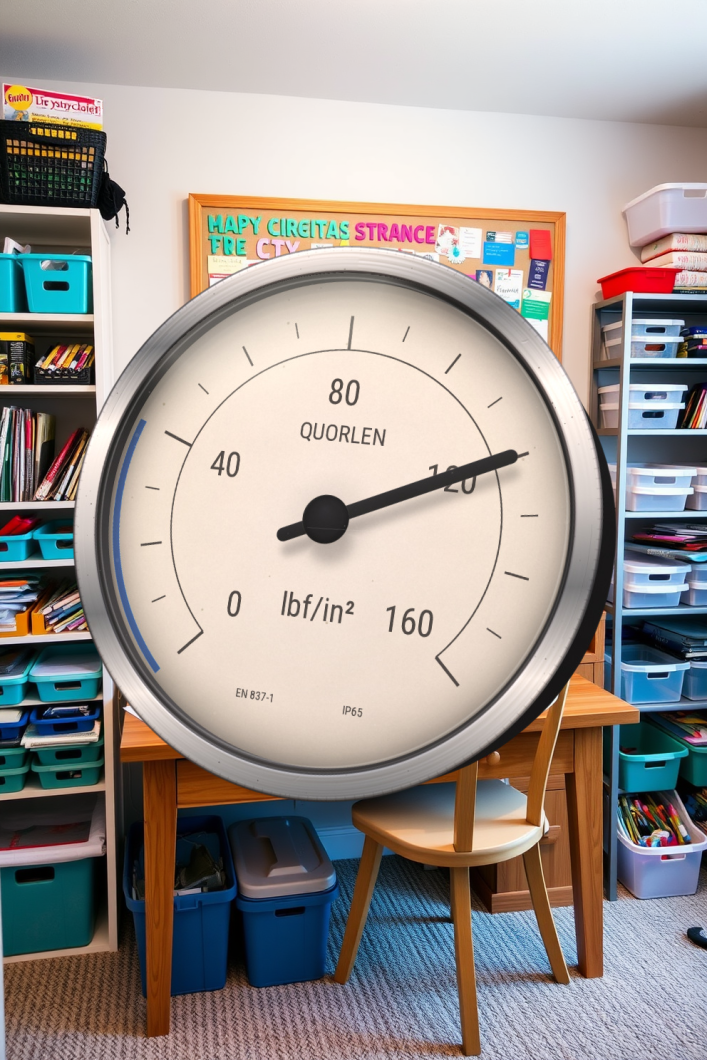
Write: **120** psi
